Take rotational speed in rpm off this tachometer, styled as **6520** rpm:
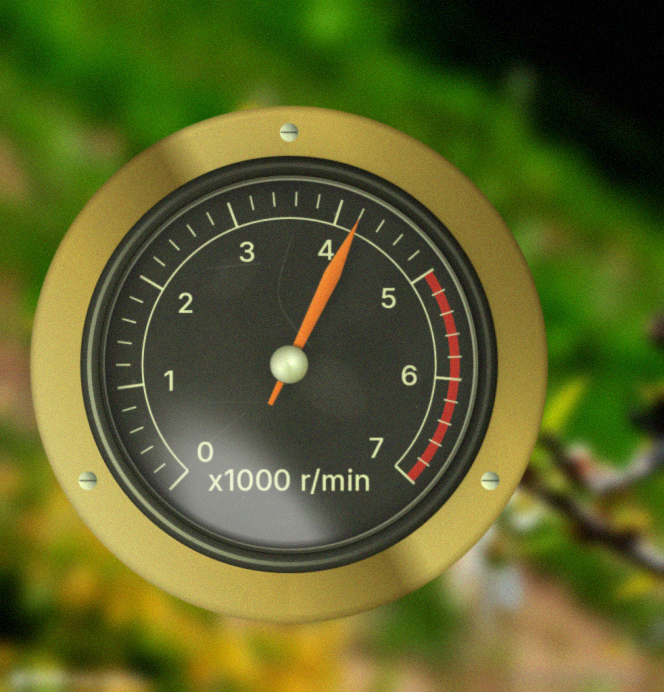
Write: **4200** rpm
